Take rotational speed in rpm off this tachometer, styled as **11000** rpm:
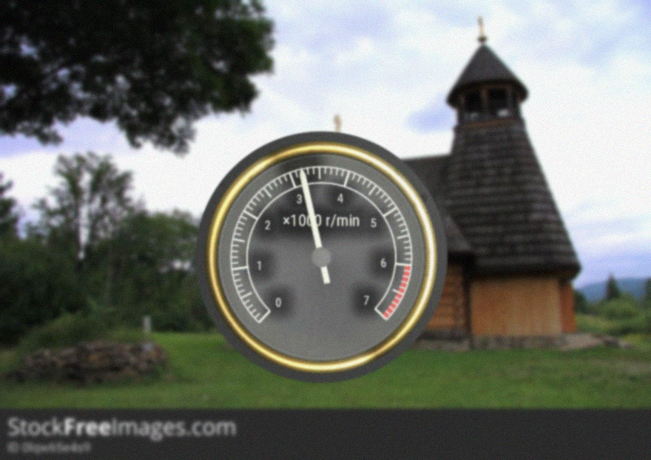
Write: **3200** rpm
